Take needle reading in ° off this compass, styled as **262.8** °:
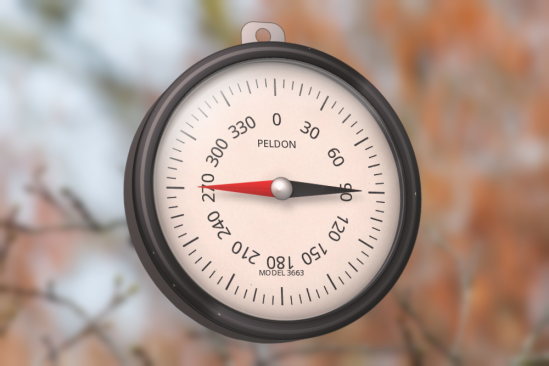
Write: **270** °
